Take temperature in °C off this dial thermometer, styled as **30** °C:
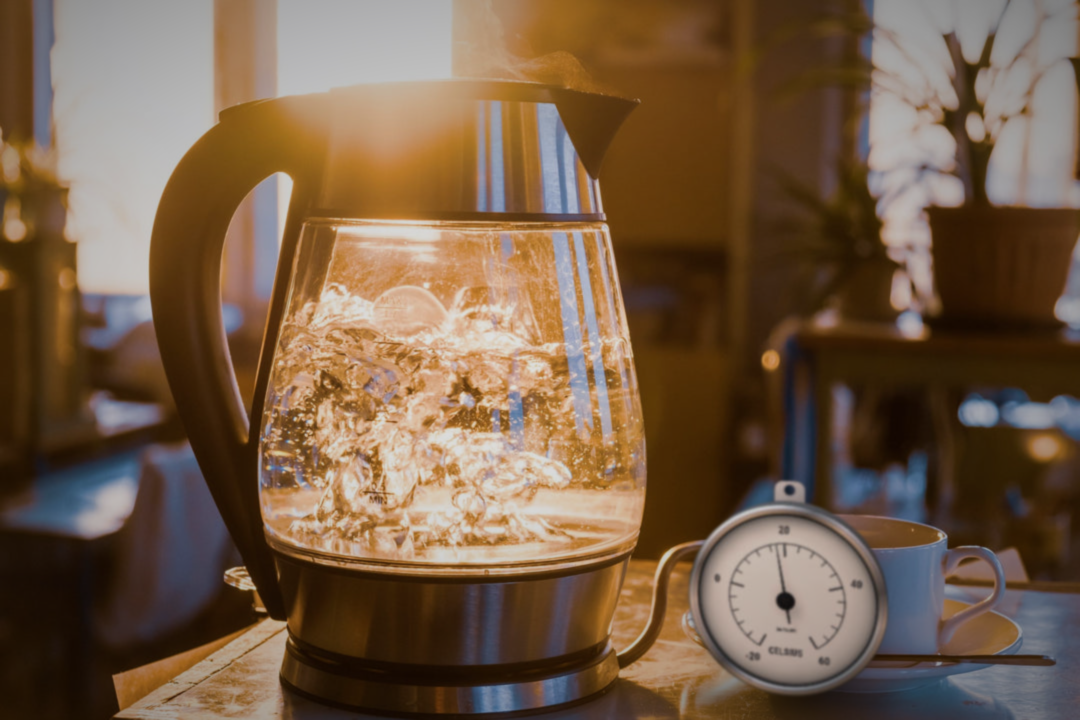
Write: **18** °C
